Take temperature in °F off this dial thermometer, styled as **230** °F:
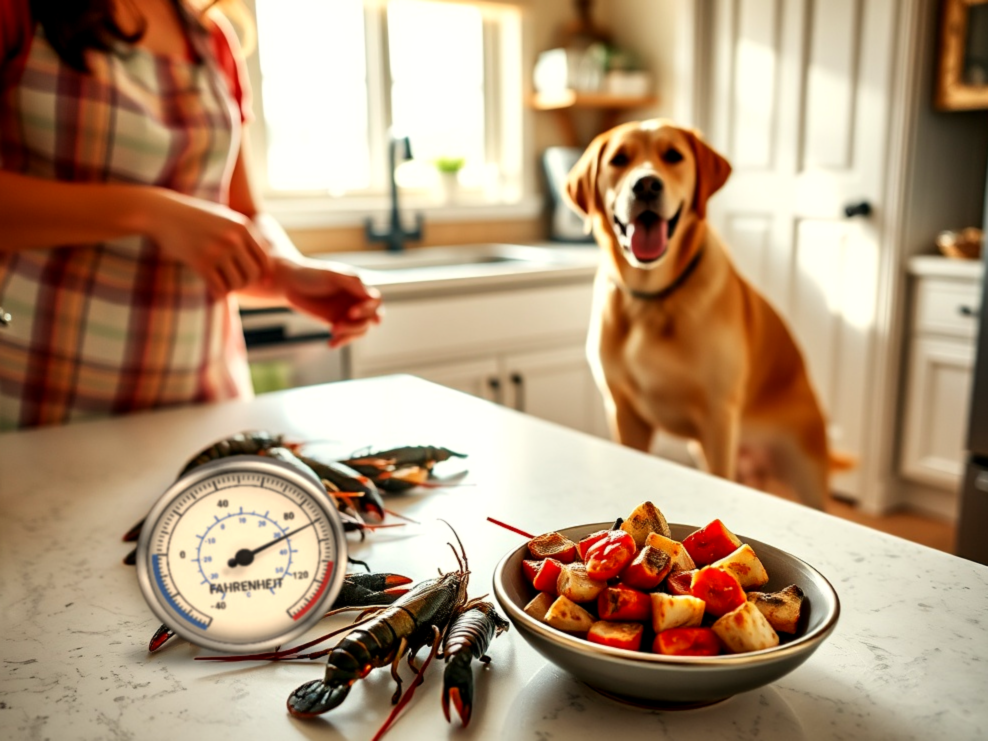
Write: **90** °F
